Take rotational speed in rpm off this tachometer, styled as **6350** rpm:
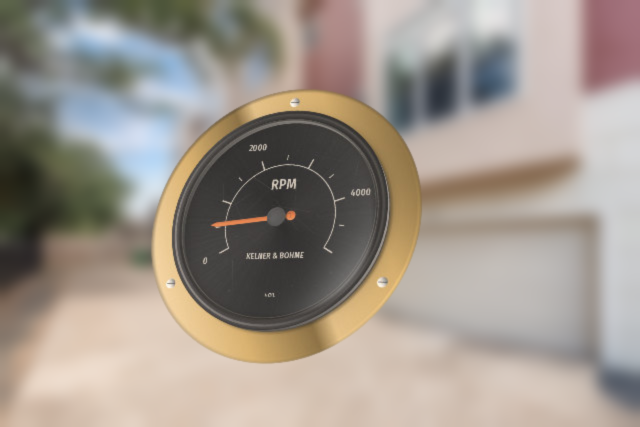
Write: **500** rpm
